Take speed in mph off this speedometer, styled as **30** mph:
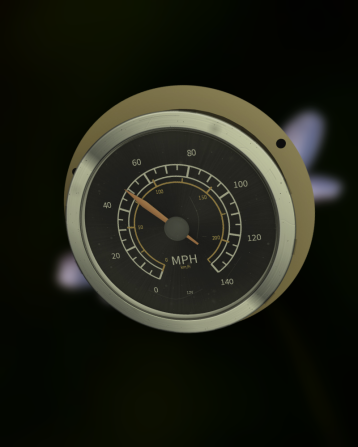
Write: **50** mph
